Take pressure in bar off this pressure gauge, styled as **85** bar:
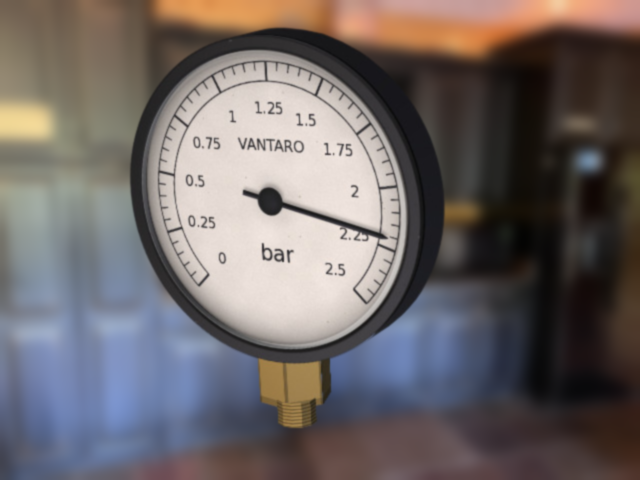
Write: **2.2** bar
